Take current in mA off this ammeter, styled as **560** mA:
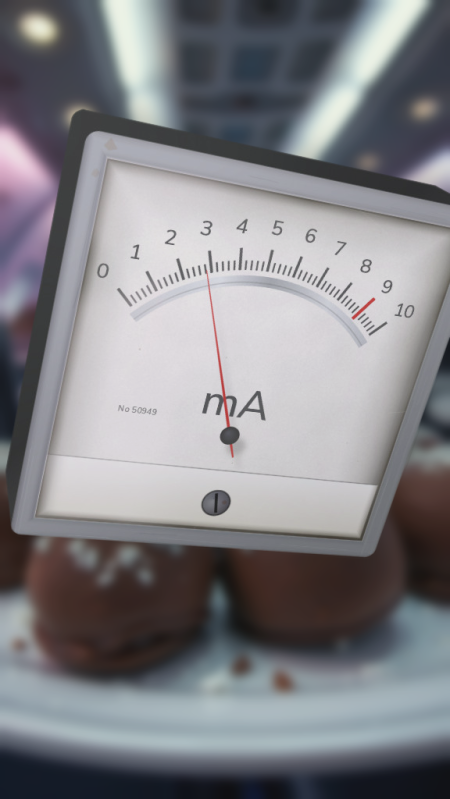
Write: **2.8** mA
